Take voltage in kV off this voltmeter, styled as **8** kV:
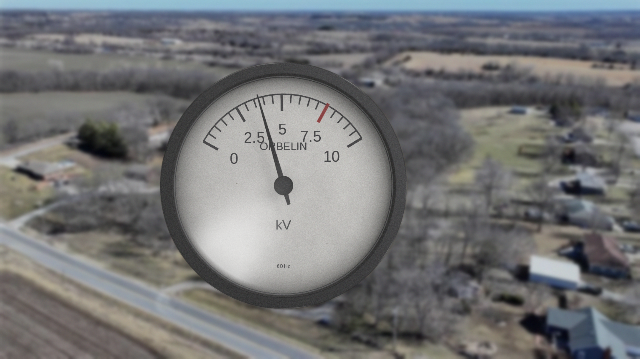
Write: **3.75** kV
